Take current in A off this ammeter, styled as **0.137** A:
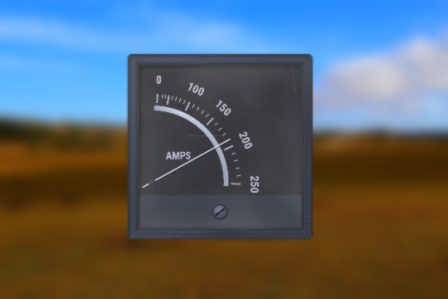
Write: **190** A
